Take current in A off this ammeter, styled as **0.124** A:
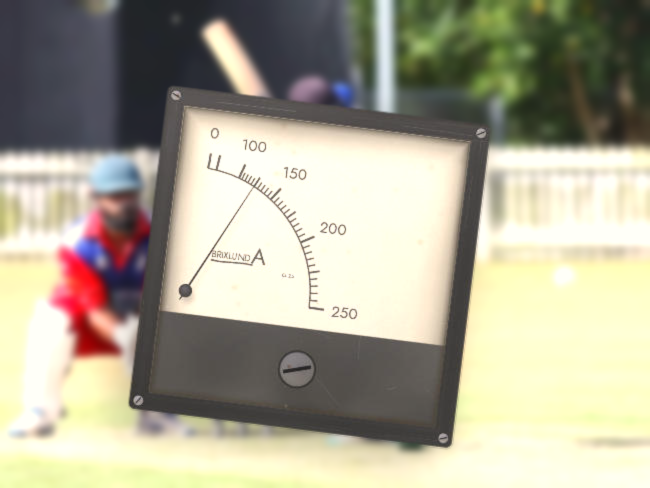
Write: **125** A
